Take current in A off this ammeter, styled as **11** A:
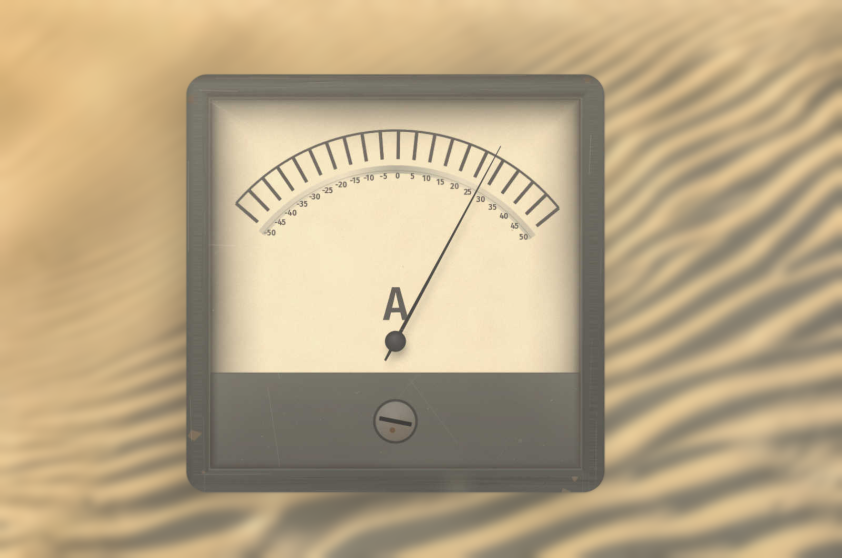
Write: **27.5** A
